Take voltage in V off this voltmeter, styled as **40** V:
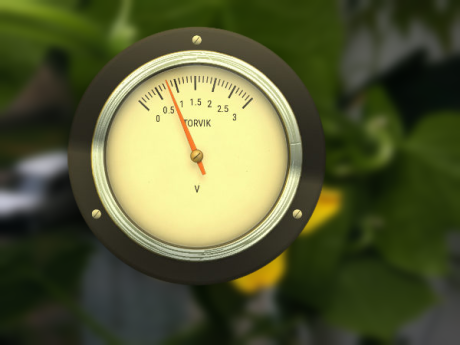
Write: **0.8** V
